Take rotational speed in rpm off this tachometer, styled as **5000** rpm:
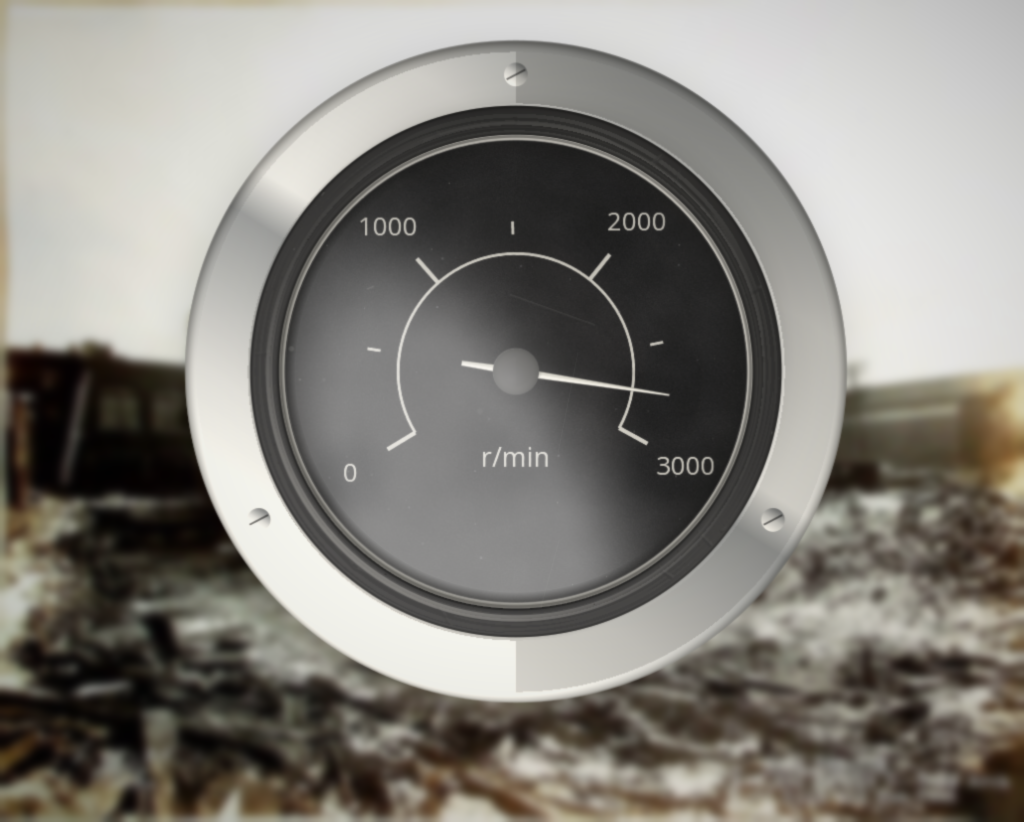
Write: **2750** rpm
